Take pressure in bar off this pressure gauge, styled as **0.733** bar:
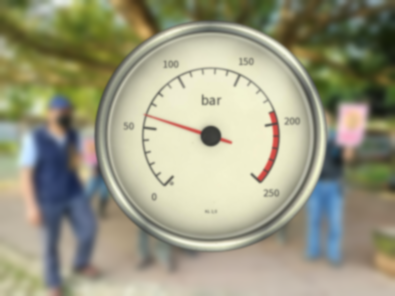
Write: **60** bar
